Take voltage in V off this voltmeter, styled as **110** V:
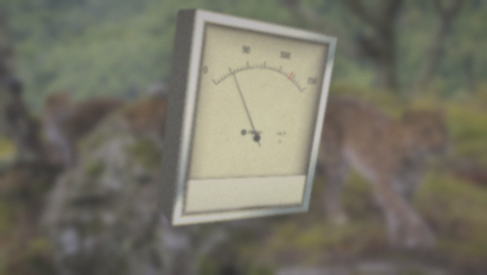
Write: **25** V
